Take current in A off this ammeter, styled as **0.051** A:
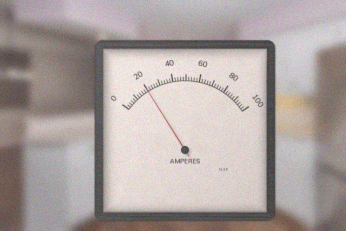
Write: **20** A
